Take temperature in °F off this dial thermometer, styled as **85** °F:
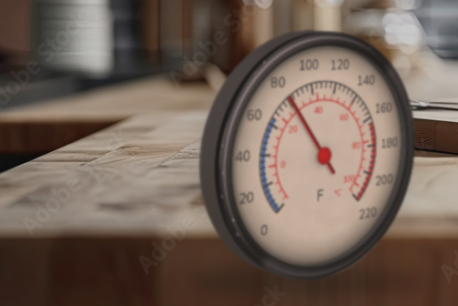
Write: **80** °F
